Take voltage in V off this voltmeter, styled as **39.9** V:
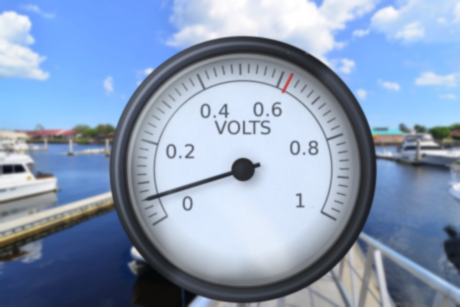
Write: **0.06** V
